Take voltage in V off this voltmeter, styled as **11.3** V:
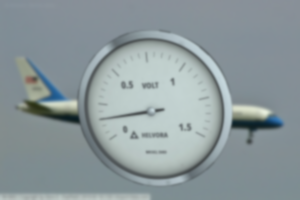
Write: **0.15** V
